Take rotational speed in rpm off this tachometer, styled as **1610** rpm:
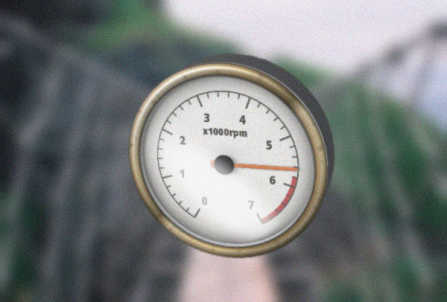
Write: **5600** rpm
